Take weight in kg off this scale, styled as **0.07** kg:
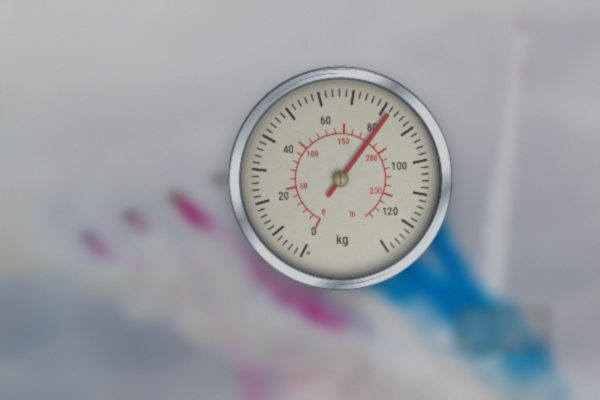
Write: **82** kg
